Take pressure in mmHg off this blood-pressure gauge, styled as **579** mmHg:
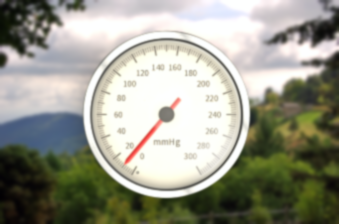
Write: **10** mmHg
